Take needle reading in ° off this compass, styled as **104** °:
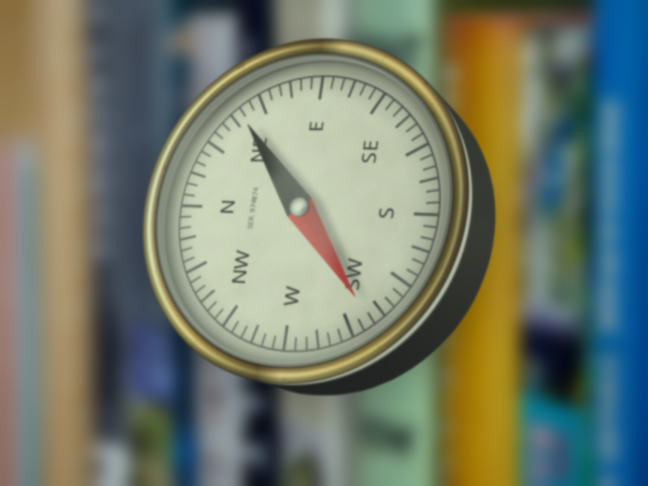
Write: **230** °
